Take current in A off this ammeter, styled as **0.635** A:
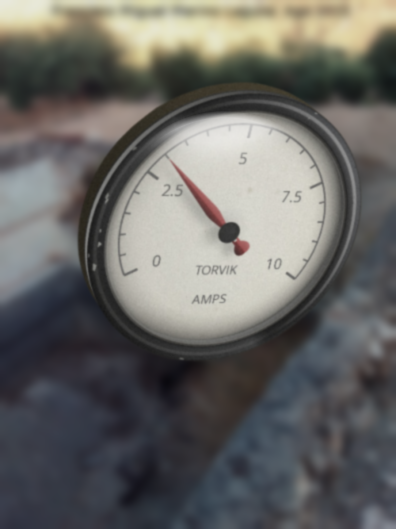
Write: **3** A
